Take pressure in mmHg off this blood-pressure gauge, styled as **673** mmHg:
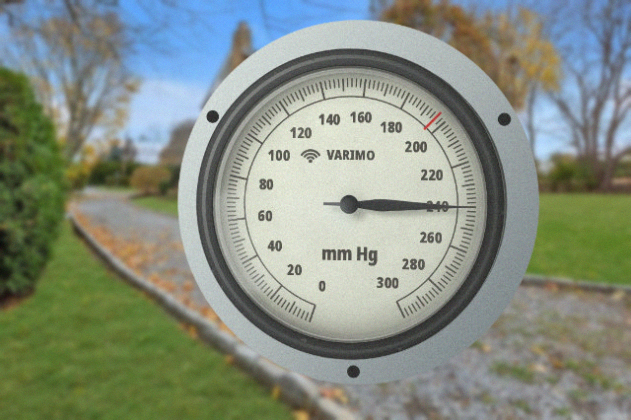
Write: **240** mmHg
